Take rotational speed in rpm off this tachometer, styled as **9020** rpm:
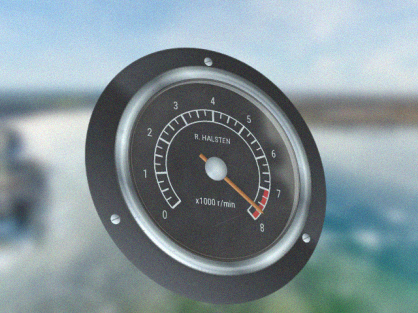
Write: **7750** rpm
